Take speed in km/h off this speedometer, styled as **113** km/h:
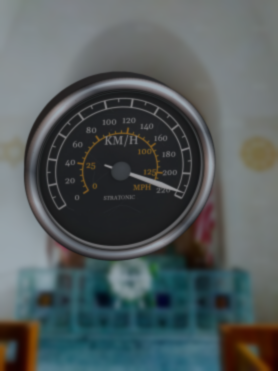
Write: **215** km/h
